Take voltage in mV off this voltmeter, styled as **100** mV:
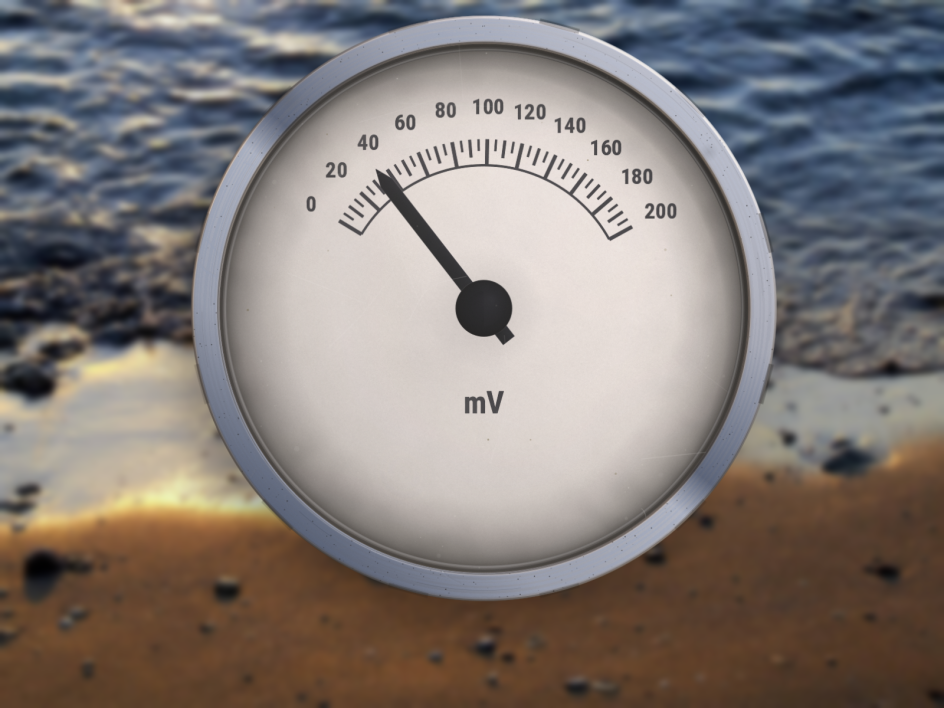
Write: **35** mV
